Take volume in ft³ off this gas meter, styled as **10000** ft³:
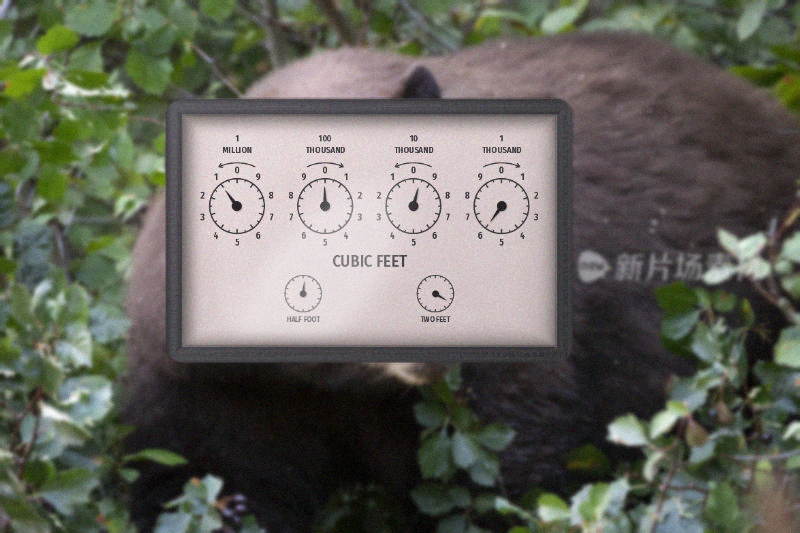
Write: **99600** ft³
